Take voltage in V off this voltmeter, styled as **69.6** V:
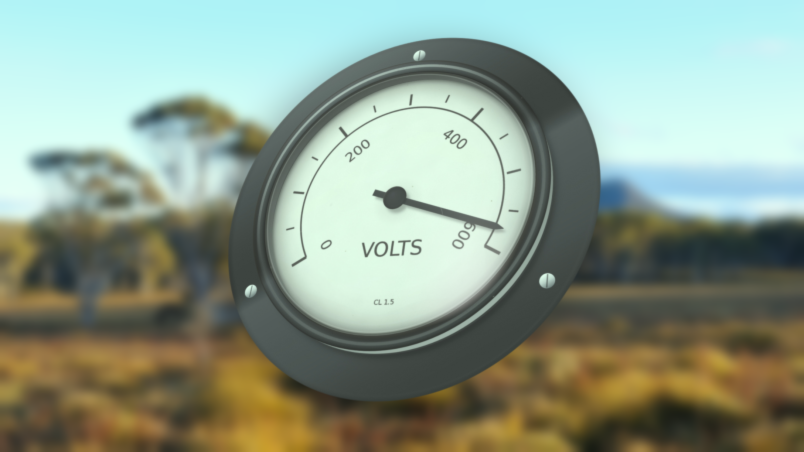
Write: **575** V
